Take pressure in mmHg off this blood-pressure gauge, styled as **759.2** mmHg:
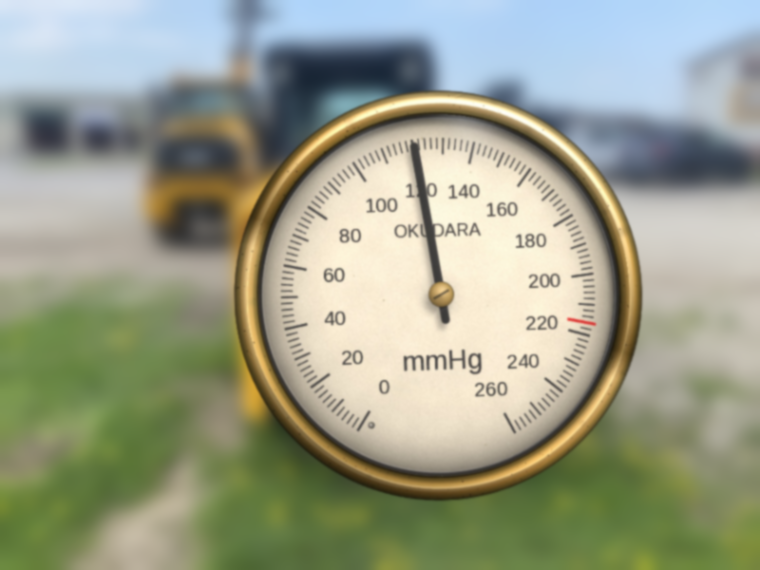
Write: **120** mmHg
